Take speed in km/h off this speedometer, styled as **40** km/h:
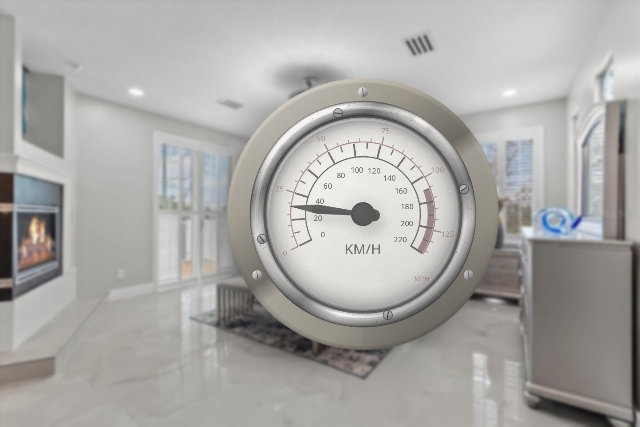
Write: **30** km/h
